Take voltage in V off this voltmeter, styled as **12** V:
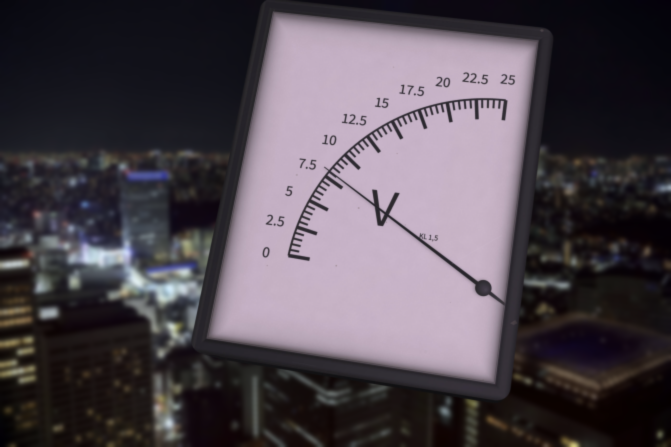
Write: **8** V
